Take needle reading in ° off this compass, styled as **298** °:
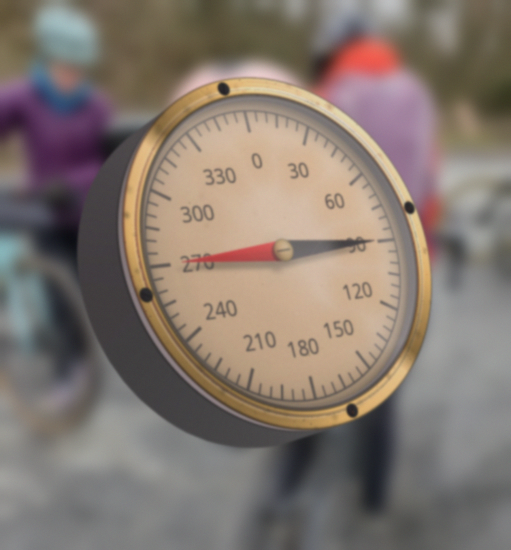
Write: **270** °
